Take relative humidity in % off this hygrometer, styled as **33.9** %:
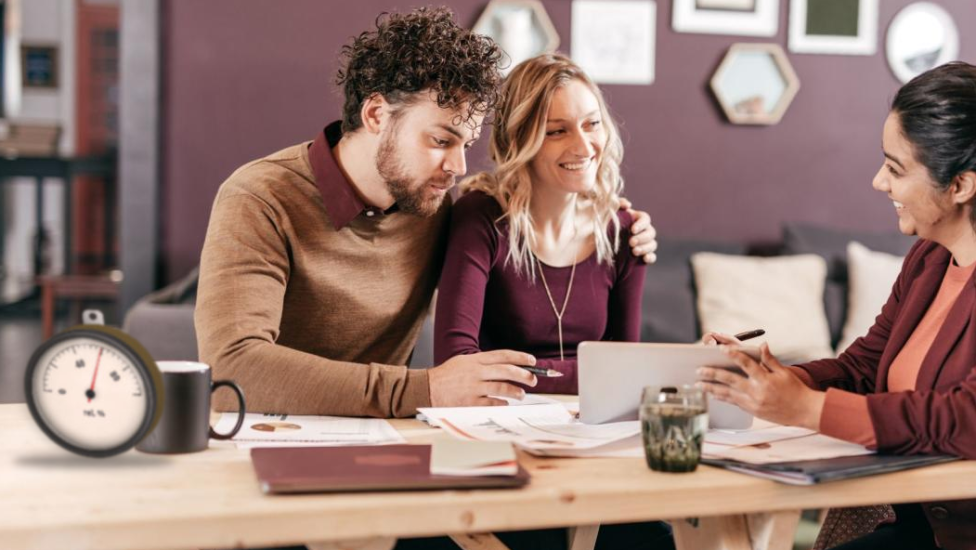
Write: **60** %
